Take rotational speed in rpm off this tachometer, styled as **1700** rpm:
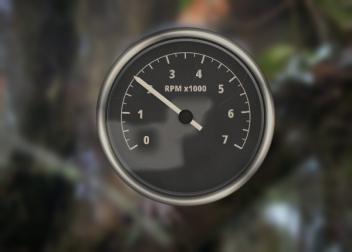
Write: **2000** rpm
